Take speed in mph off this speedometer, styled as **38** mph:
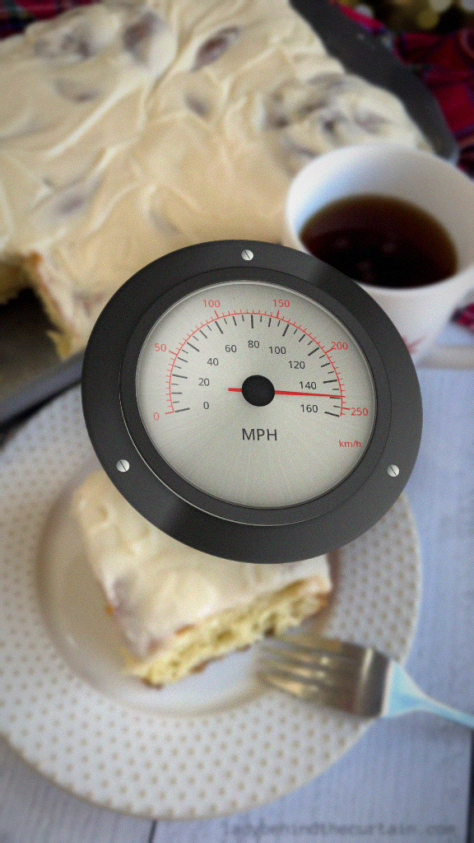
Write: **150** mph
